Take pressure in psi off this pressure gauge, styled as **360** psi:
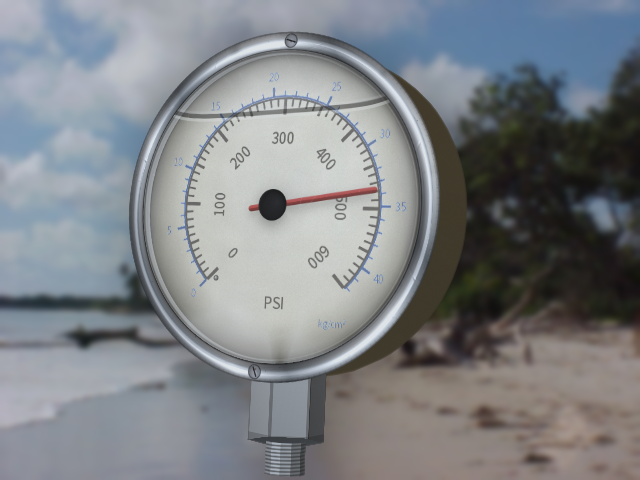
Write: **480** psi
